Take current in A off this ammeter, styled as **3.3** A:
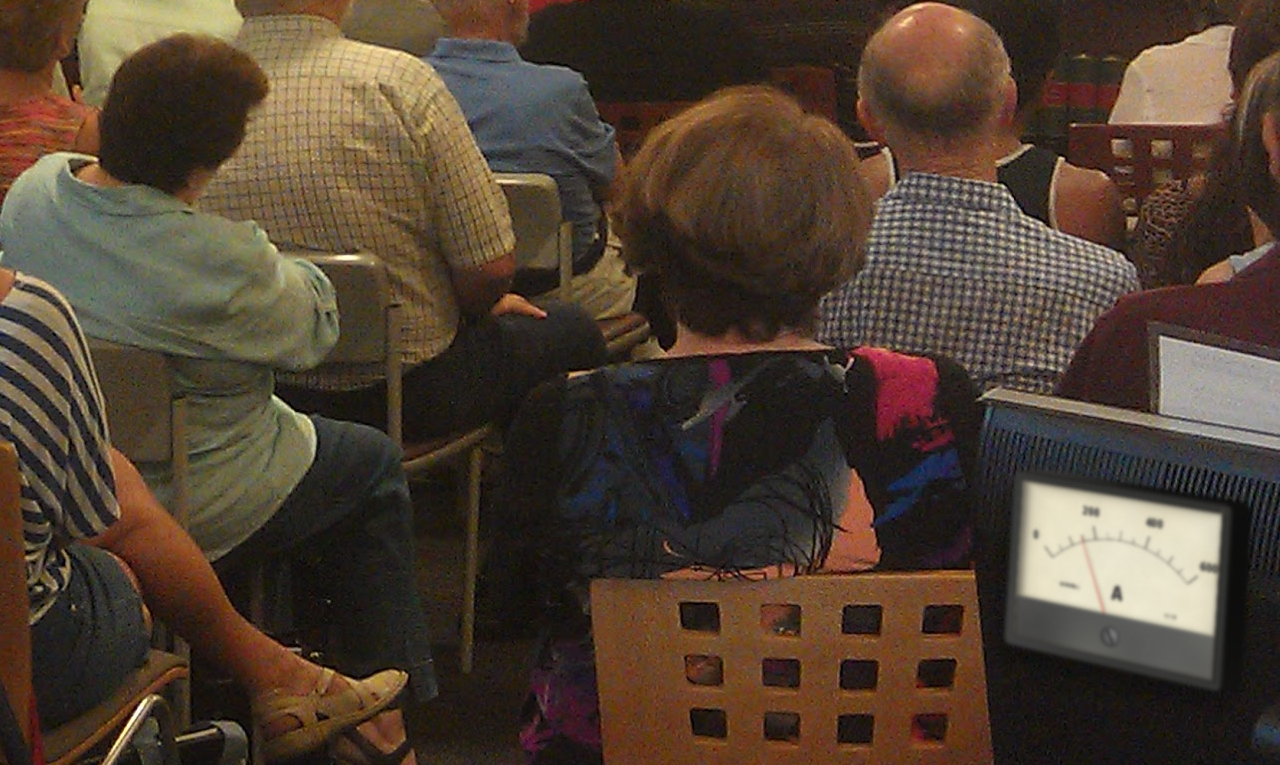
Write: **150** A
